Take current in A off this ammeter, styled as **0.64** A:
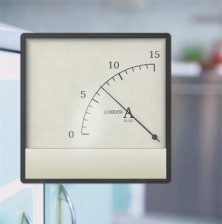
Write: **7** A
